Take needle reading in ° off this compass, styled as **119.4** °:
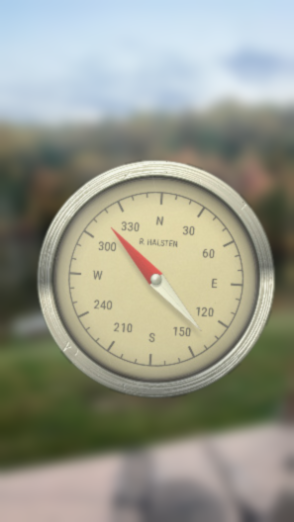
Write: **315** °
